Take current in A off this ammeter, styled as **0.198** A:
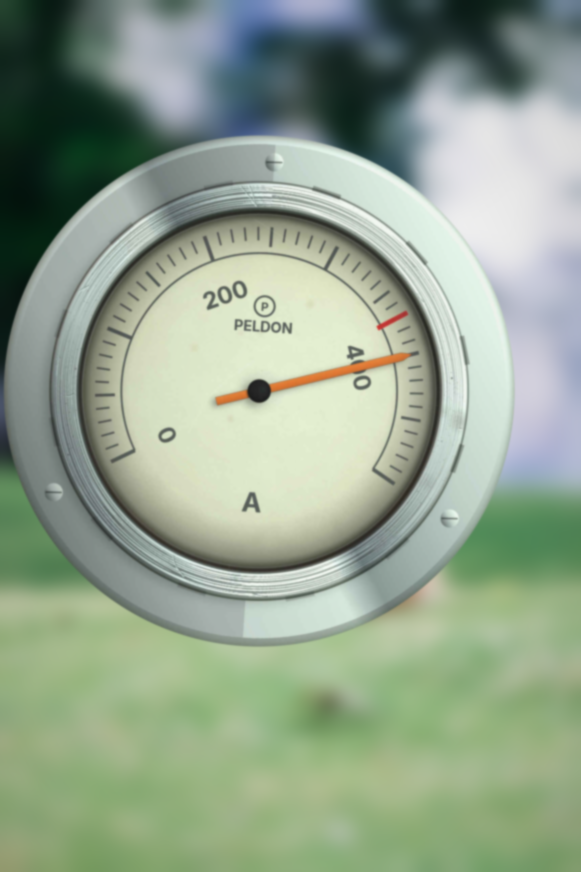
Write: **400** A
